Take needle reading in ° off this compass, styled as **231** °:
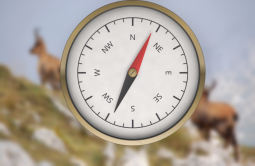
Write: **25** °
